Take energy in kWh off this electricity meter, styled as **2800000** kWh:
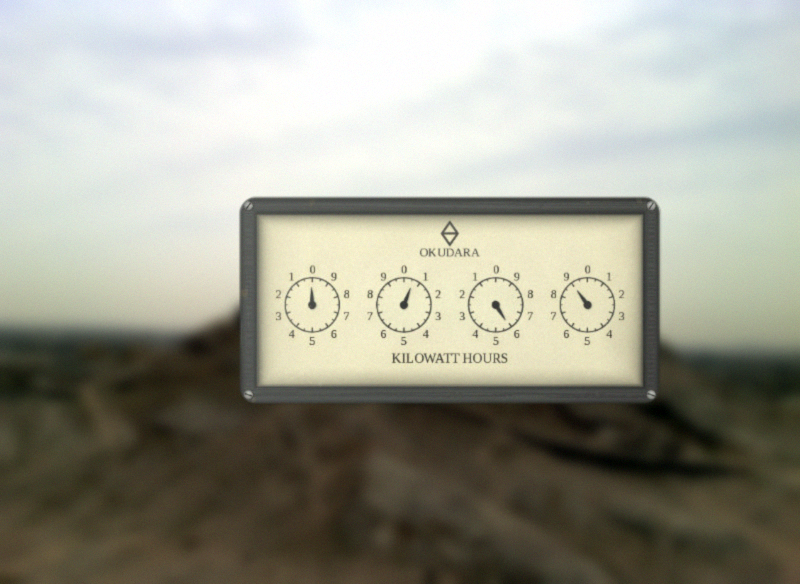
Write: **59** kWh
